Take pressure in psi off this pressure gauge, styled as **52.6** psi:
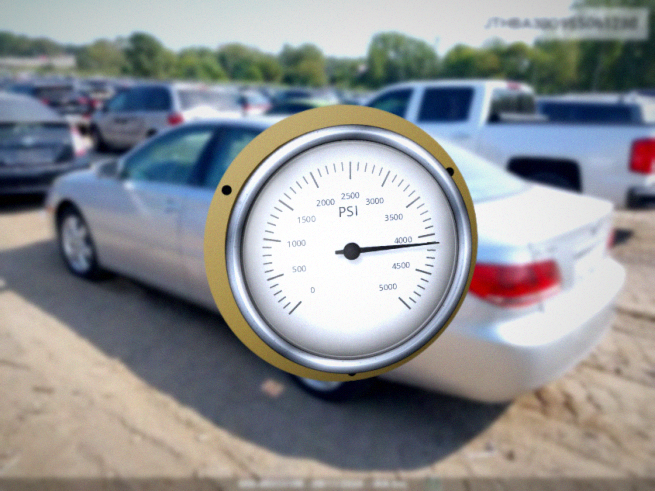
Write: **4100** psi
